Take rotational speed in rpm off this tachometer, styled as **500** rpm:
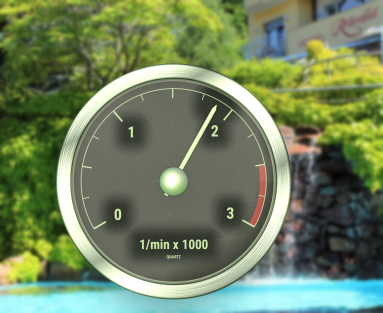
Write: **1875** rpm
